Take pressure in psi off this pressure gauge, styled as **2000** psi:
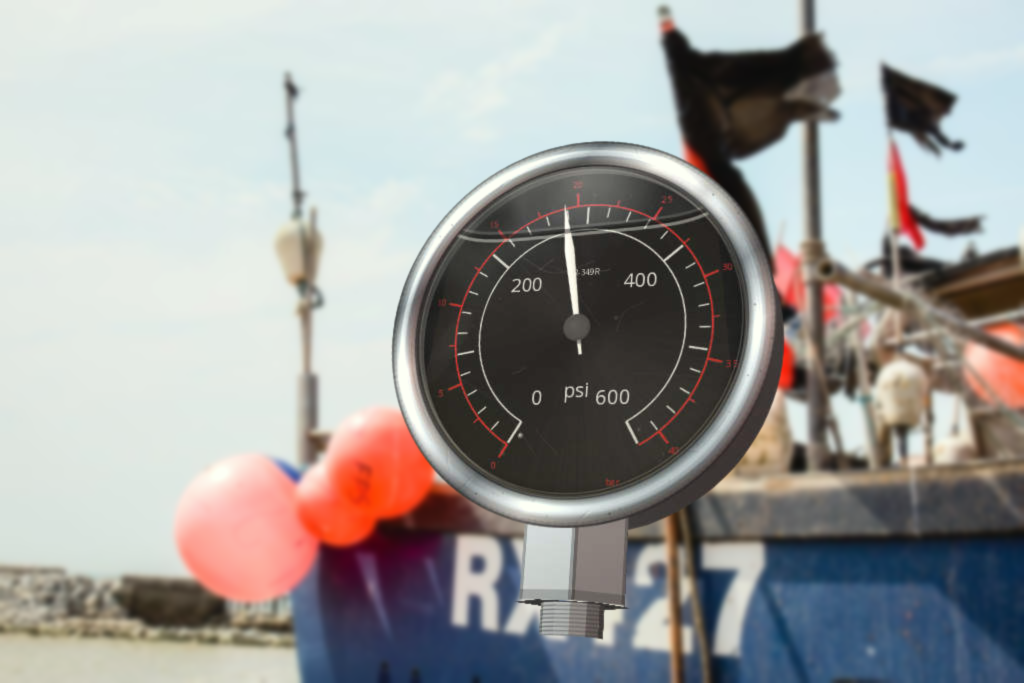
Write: **280** psi
